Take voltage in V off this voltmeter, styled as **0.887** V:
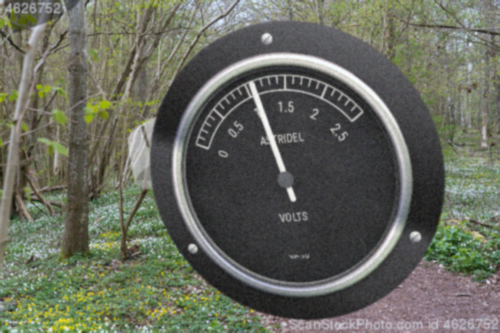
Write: **1.1** V
